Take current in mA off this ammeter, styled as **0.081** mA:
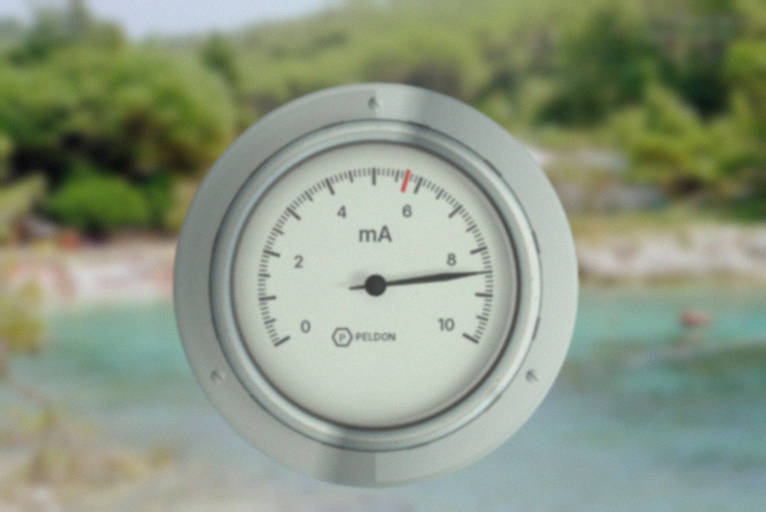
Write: **8.5** mA
